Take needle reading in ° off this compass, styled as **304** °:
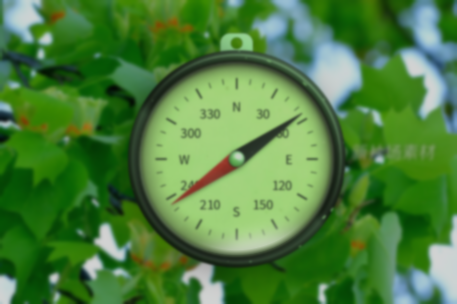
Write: **235** °
